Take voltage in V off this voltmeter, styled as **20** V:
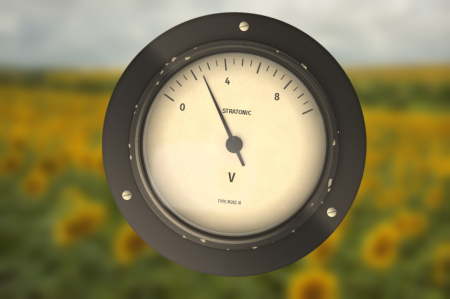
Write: **2.5** V
